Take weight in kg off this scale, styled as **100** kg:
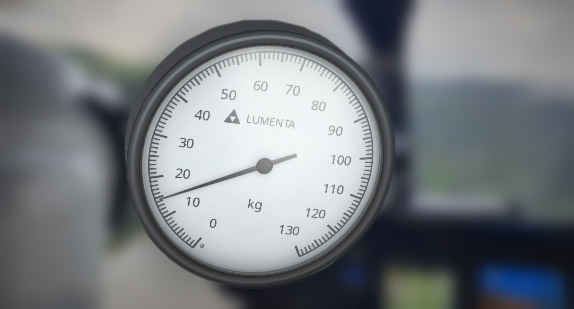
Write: **15** kg
